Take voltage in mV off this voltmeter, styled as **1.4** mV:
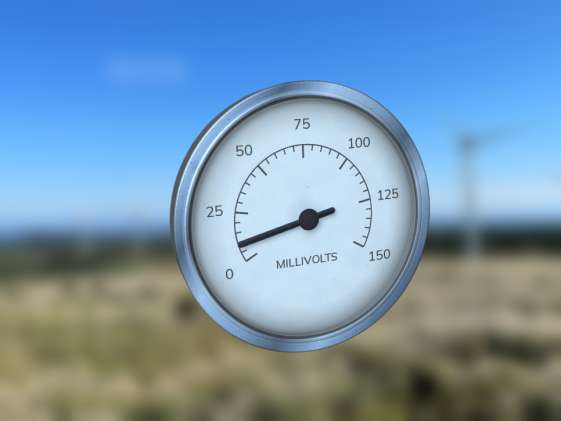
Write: **10** mV
